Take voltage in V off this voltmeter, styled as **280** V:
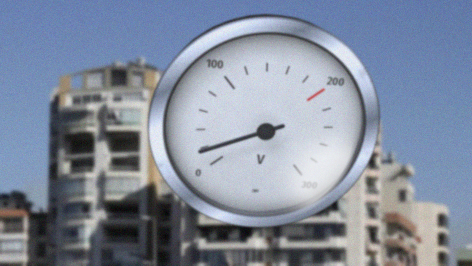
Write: **20** V
